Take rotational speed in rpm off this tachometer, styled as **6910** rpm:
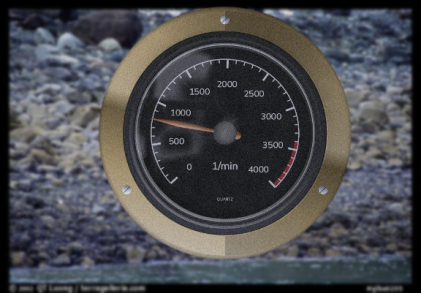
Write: **800** rpm
